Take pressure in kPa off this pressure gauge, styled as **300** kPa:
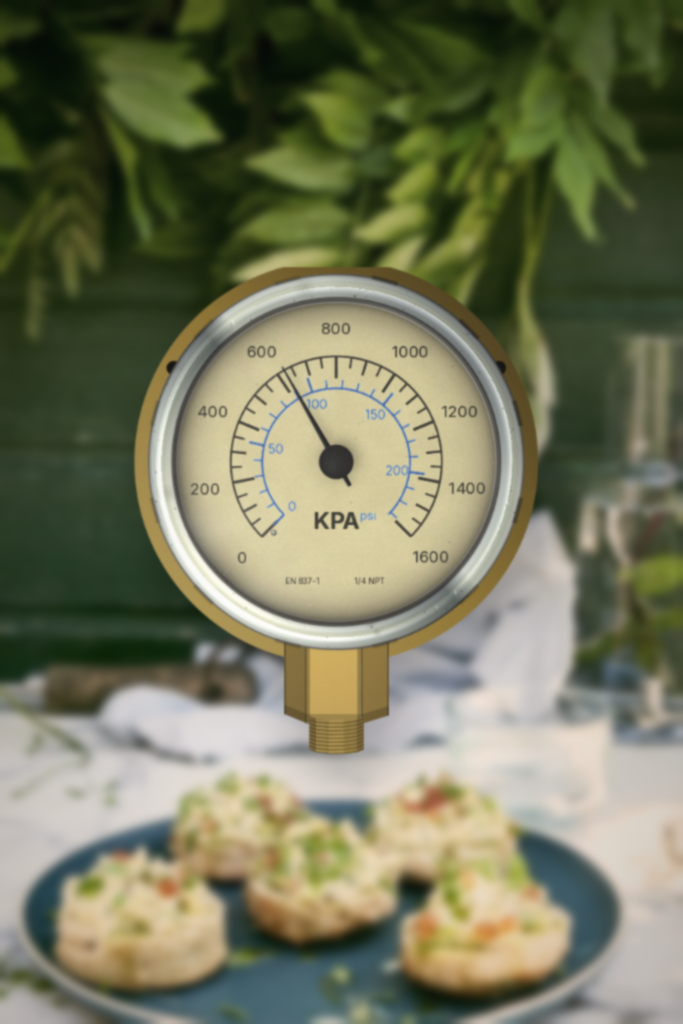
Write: **625** kPa
